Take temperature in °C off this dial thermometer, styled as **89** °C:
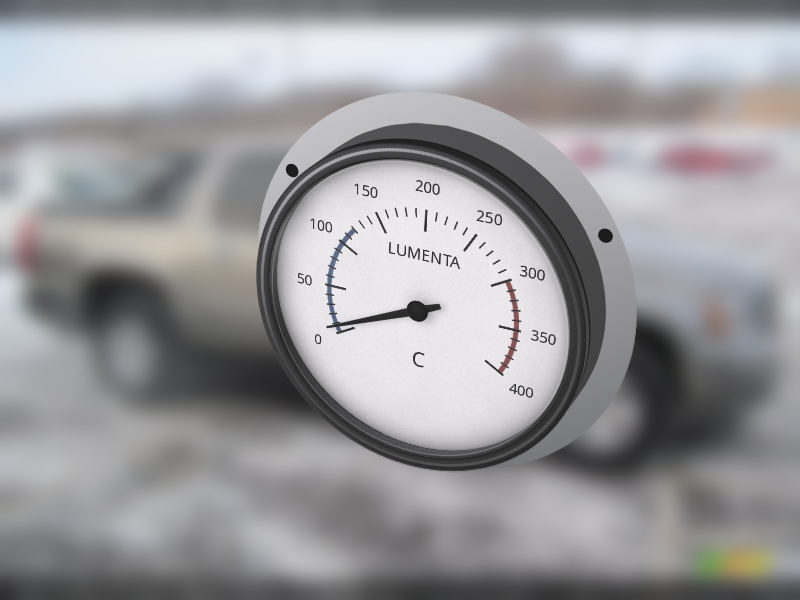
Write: **10** °C
